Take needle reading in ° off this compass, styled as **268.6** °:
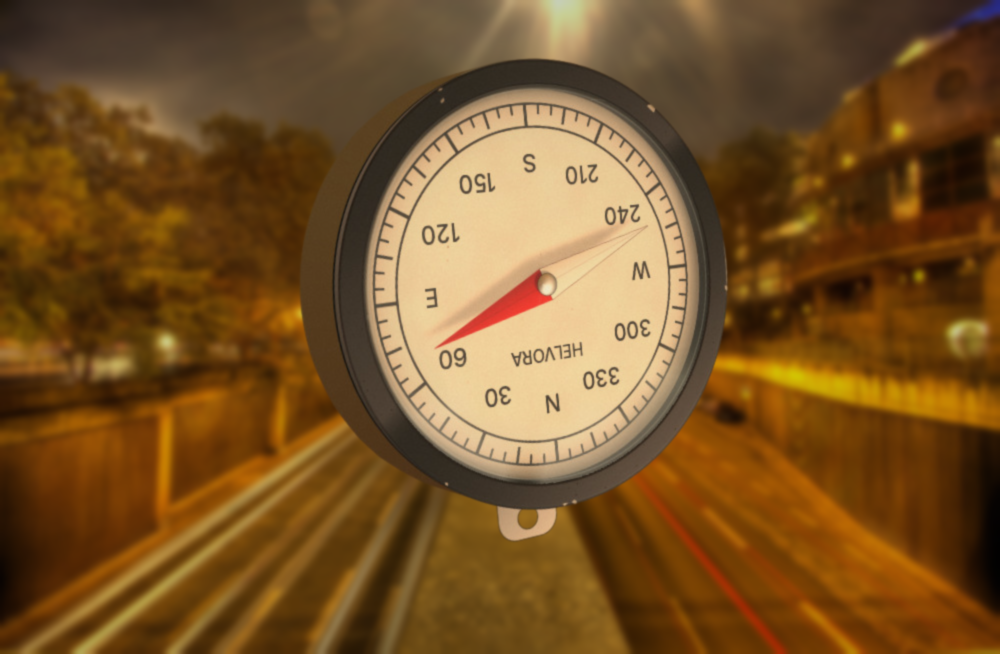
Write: **70** °
